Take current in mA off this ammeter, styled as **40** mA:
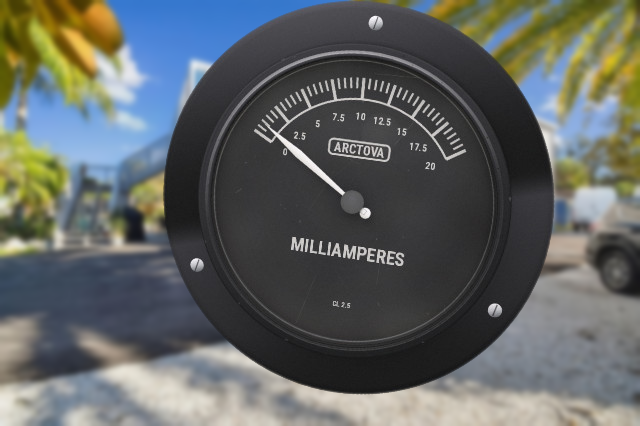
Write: **1** mA
